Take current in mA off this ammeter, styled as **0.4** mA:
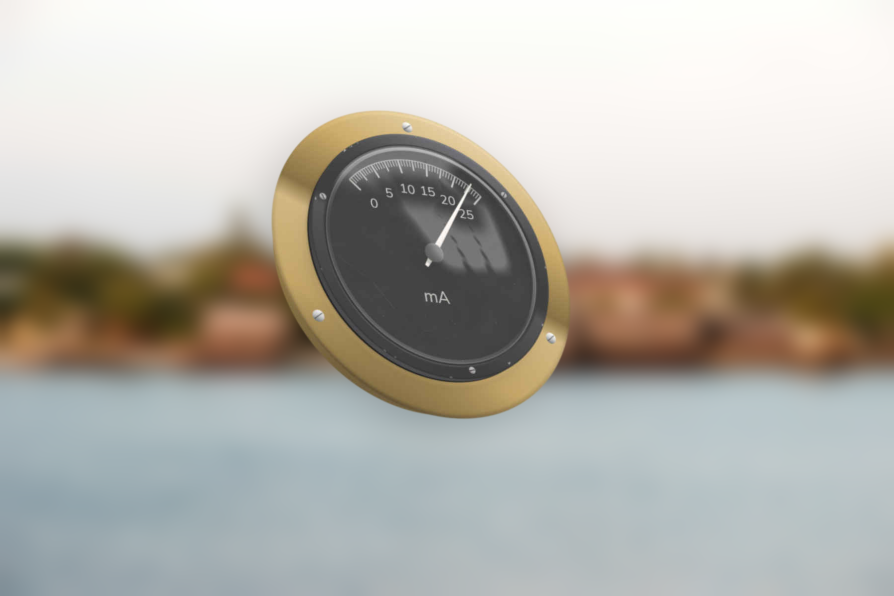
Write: **22.5** mA
